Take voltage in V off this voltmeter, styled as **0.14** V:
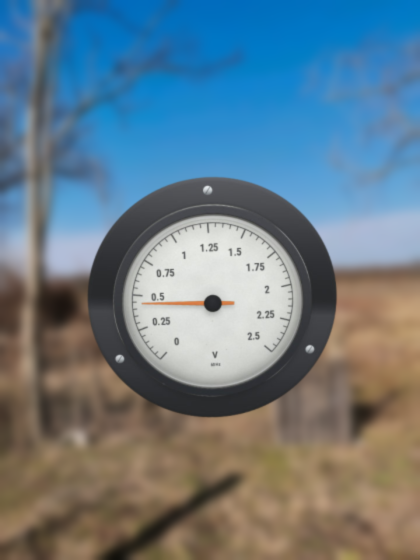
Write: **0.45** V
